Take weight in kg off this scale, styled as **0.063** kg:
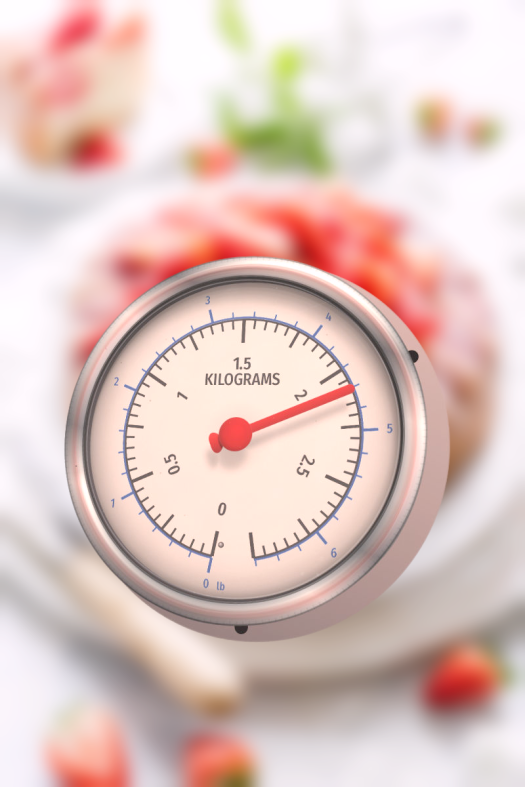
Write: **2.1** kg
